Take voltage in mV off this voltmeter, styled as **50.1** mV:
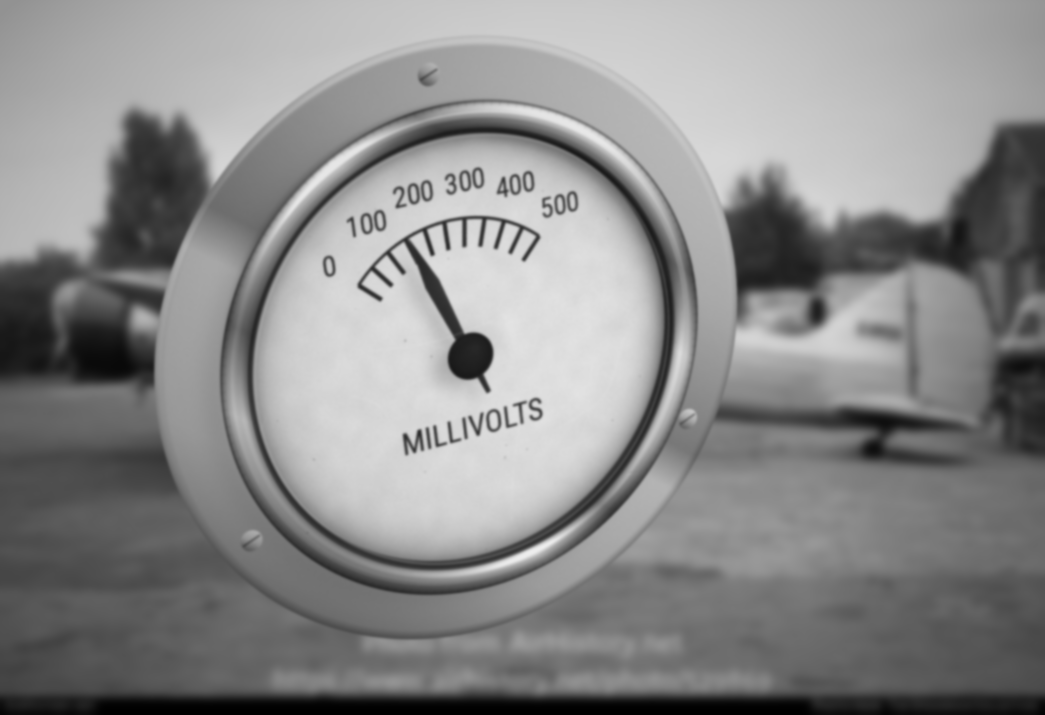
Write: **150** mV
